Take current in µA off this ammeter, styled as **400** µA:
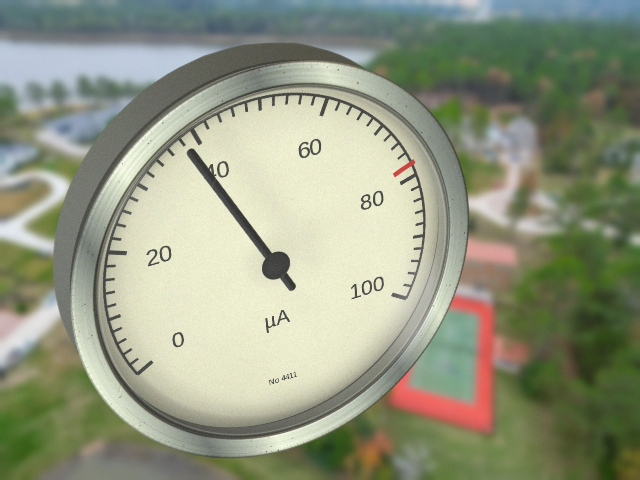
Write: **38** µA
